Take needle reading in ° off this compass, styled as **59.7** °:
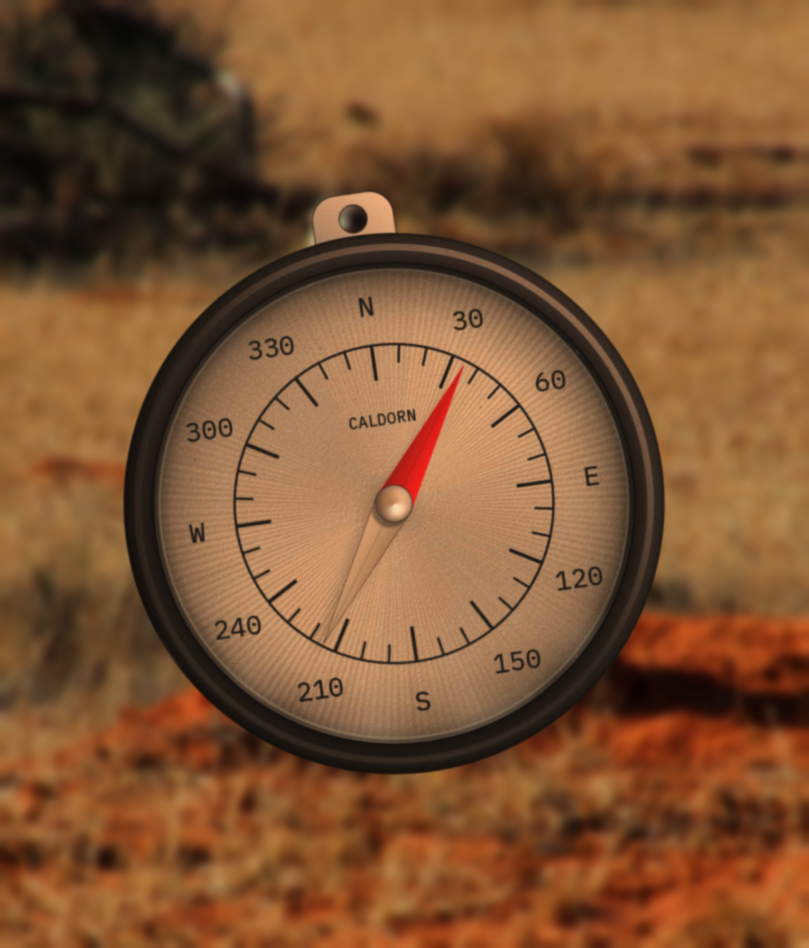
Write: **35** °
